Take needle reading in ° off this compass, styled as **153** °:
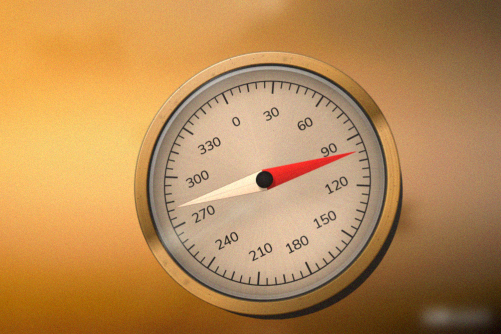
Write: **100** °
